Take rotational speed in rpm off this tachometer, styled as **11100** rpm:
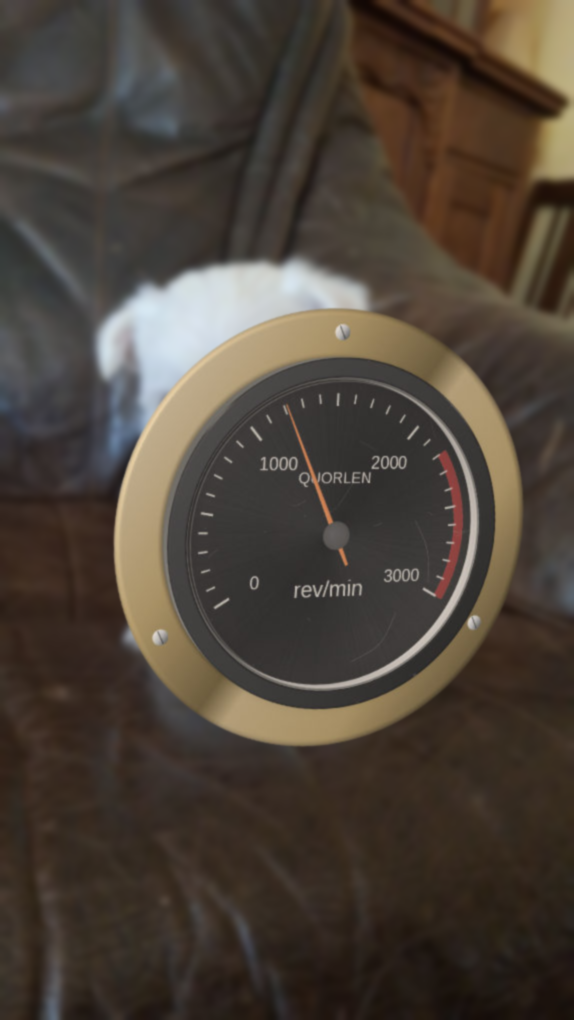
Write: **1200** rpm
